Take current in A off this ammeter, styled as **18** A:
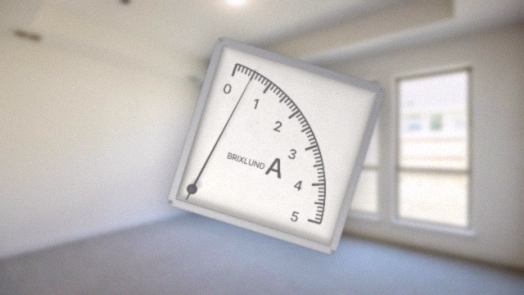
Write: **0.5** A
